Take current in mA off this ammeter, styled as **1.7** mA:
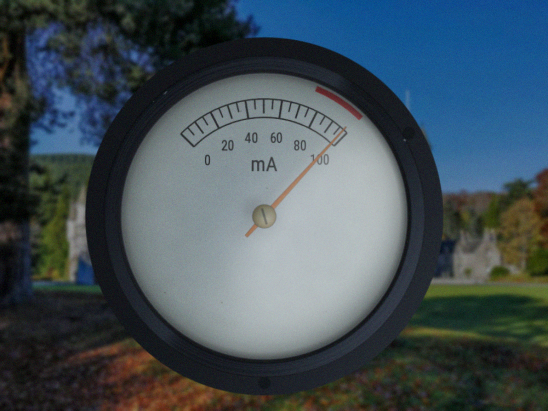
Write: **97.5** mA
